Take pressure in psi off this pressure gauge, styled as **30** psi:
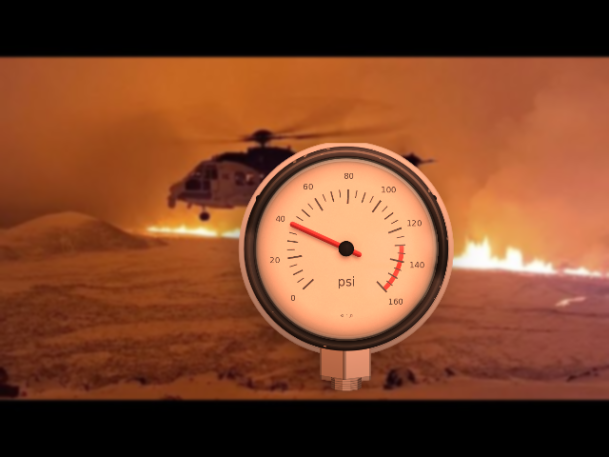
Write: **40** psi
